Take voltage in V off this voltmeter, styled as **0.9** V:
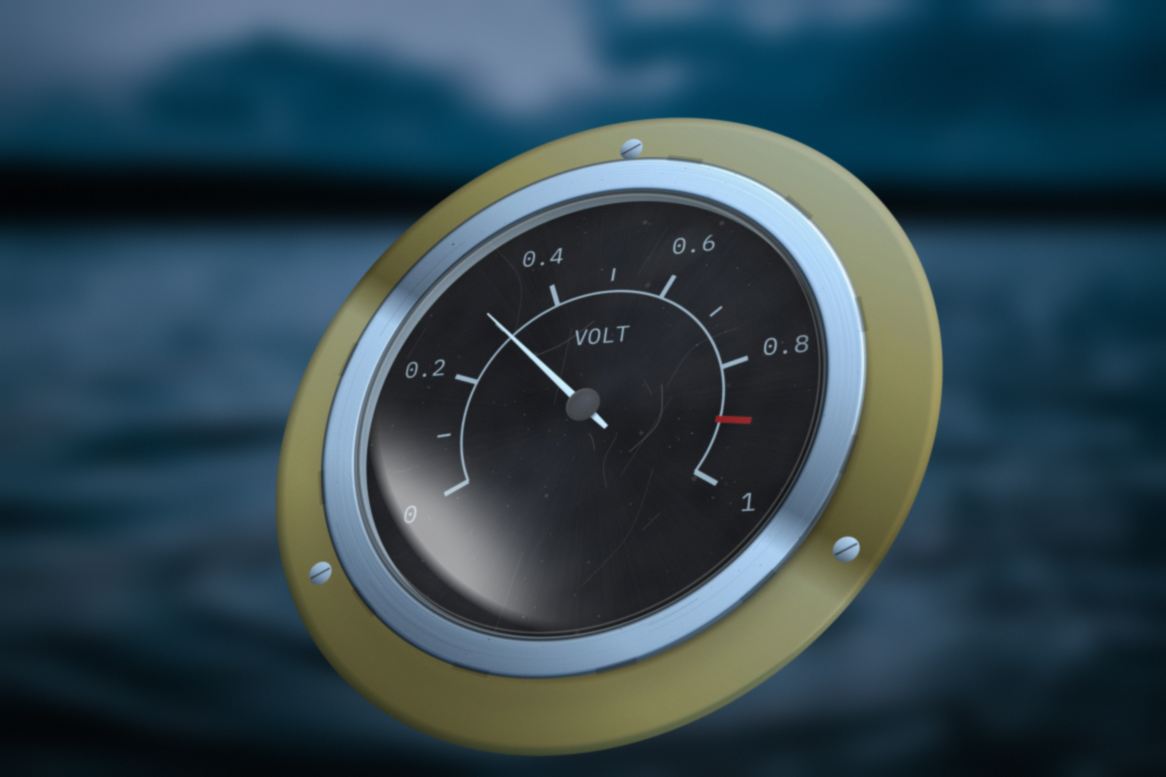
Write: **0.3** V
